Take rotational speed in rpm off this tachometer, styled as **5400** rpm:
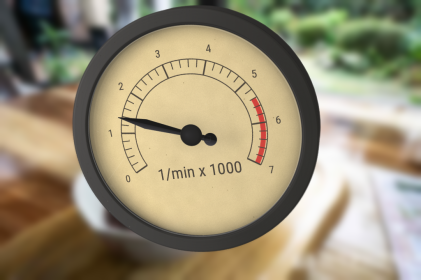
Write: **1400** rpm
